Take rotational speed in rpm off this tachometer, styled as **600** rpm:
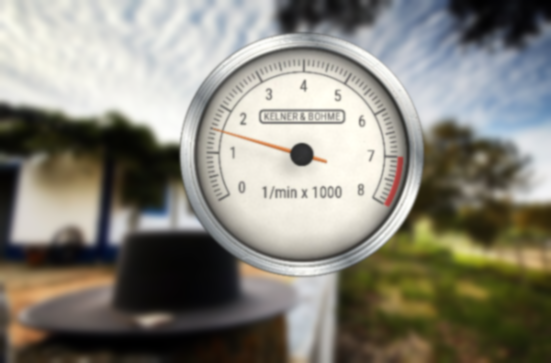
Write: **1500** rpm
